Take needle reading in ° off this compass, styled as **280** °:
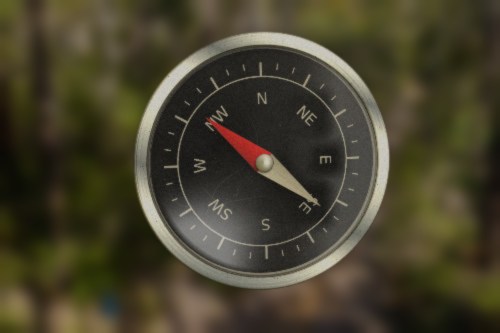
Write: **310** °
